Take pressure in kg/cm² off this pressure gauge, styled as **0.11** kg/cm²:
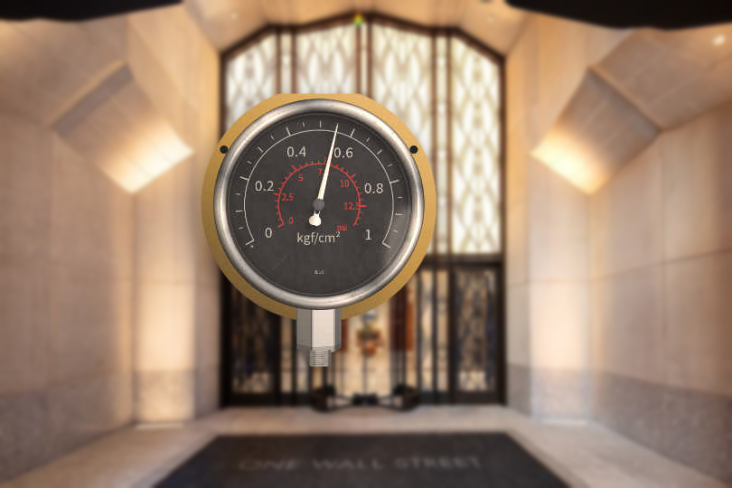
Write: **0.55** kg/cm²
